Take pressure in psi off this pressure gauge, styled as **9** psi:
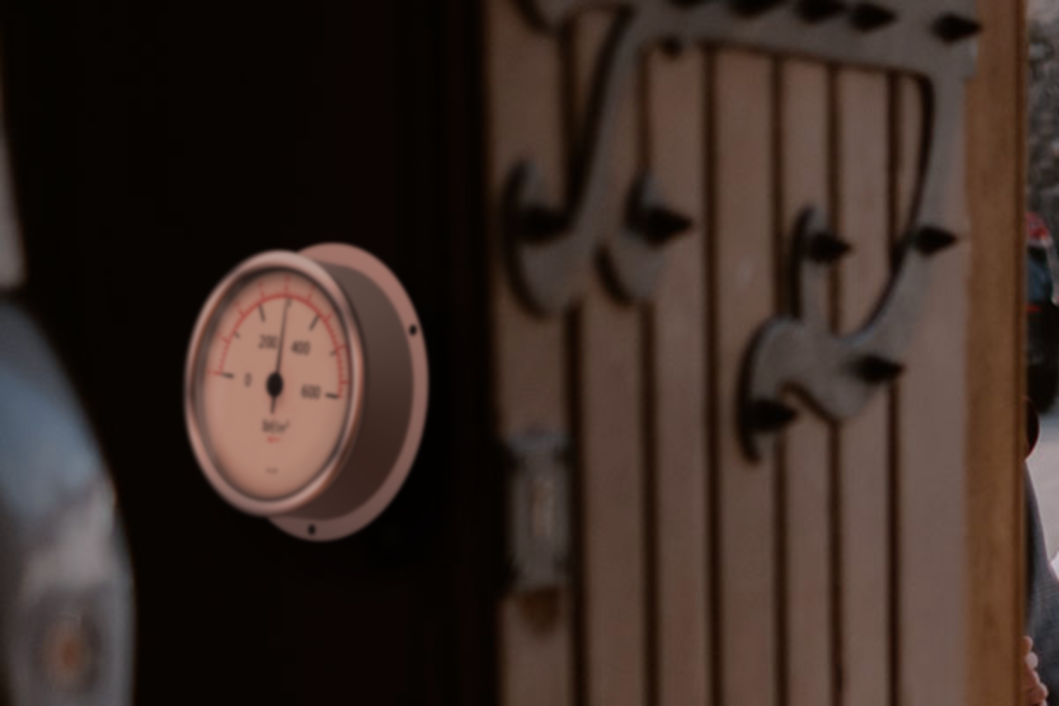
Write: **300** psi
